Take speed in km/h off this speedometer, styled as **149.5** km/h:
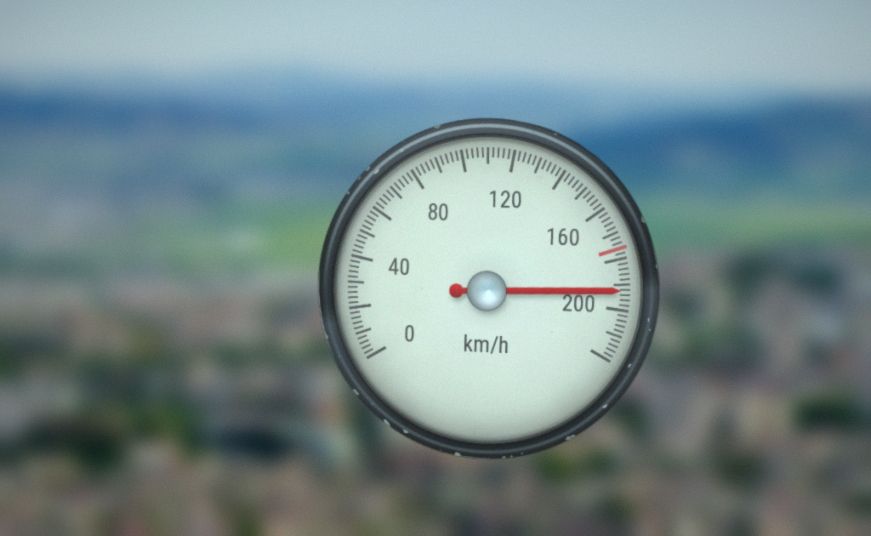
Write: **192** km/h
